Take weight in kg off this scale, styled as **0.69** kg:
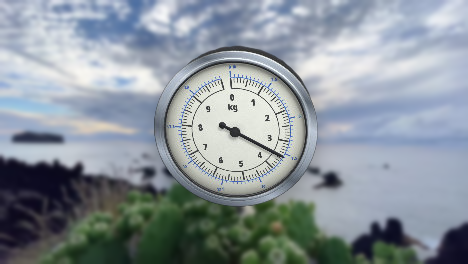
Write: **3.5** kg
